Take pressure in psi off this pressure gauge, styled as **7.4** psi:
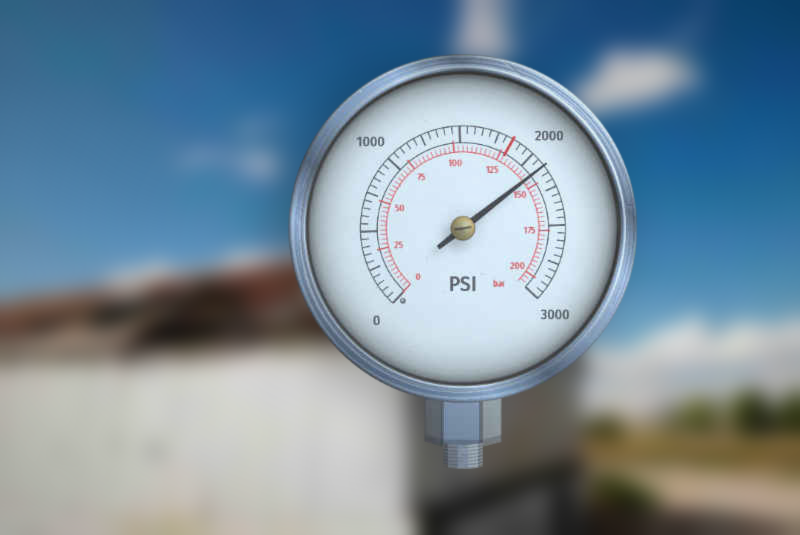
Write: **2100** psi
